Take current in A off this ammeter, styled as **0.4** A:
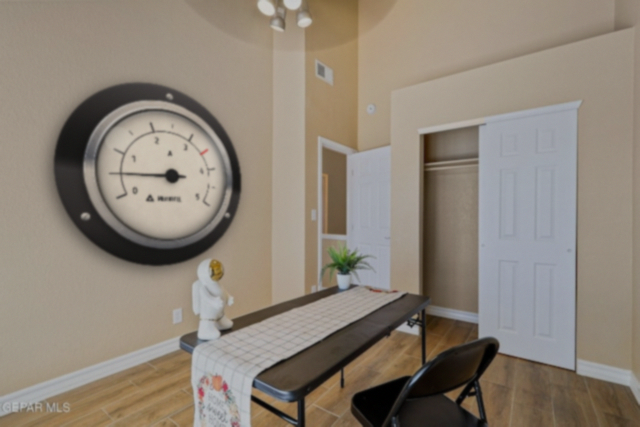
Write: **0.5** A
